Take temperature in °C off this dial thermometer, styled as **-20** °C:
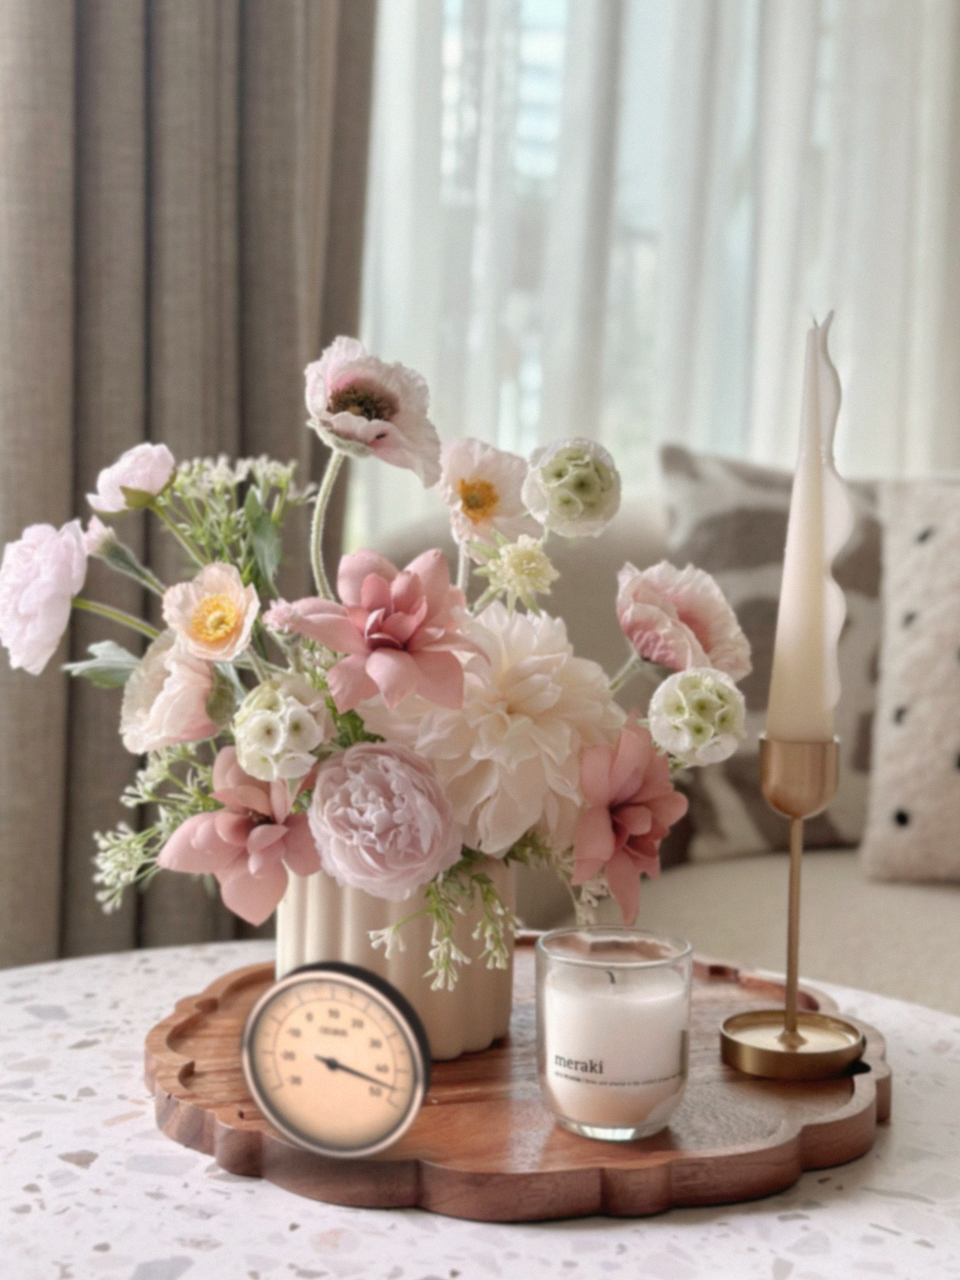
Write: **45** °C
